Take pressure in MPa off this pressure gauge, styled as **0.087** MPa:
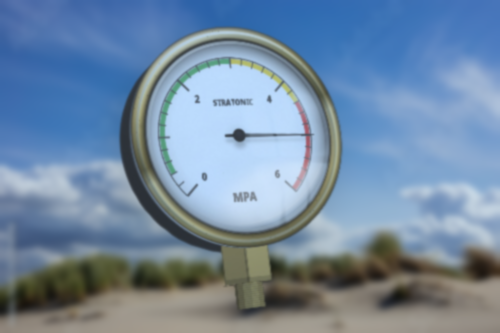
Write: **5** MPa
